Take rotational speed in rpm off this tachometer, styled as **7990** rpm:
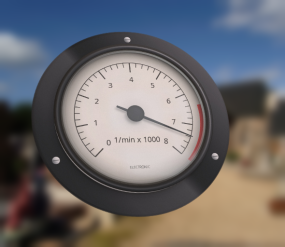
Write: **7400** rpm
